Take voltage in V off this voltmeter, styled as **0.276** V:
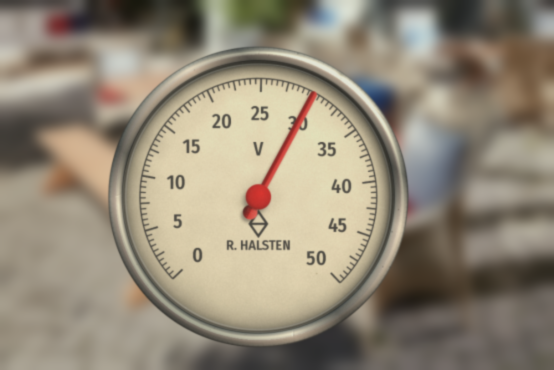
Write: **30** V
